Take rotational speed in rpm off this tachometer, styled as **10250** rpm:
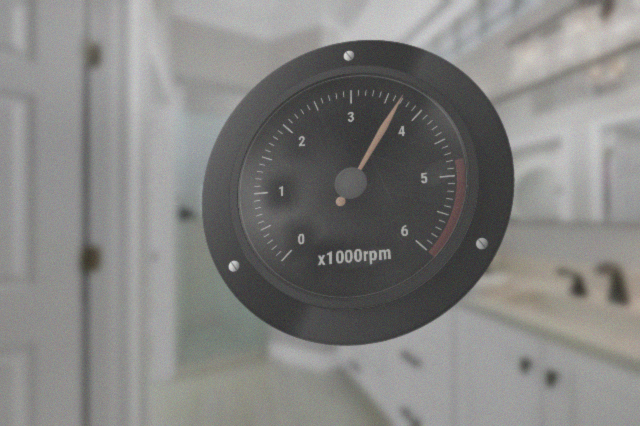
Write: **3700** rpm
